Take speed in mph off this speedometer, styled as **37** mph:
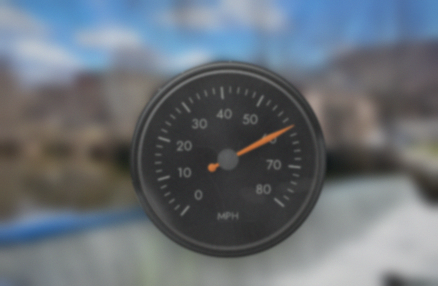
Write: **60** mph
